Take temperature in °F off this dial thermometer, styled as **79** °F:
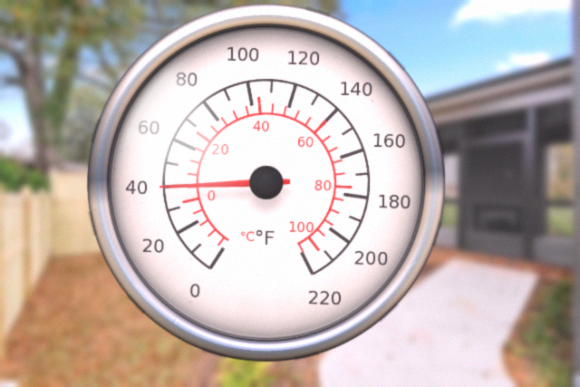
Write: **40** °F
